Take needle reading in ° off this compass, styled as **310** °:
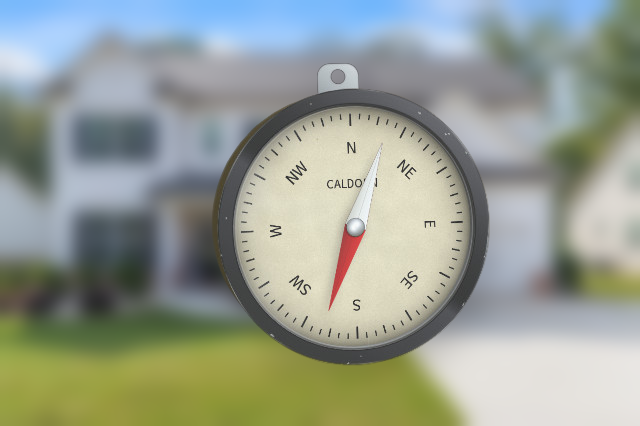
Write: **200** °
